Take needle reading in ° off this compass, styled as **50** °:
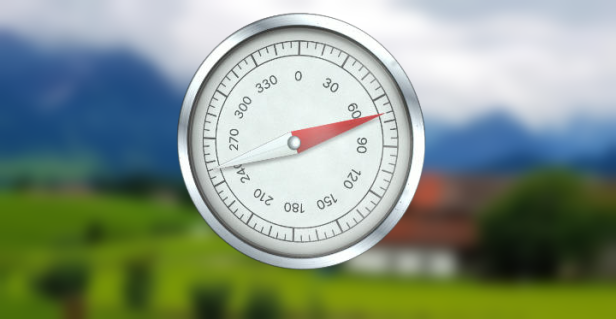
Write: **70** °
